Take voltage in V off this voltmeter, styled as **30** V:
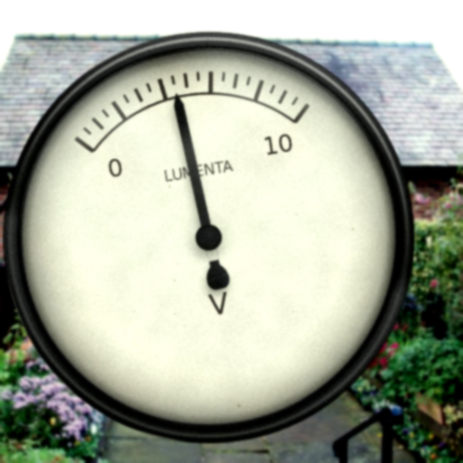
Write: **4.5** V
